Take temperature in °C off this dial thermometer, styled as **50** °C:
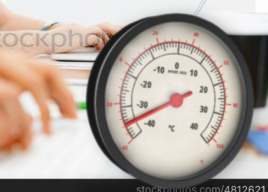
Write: **-35** °C
